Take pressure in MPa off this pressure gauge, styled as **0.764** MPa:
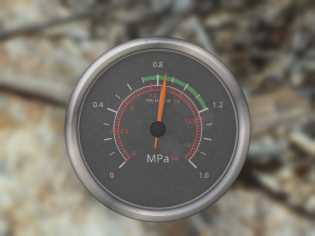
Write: **0.85** MPa
